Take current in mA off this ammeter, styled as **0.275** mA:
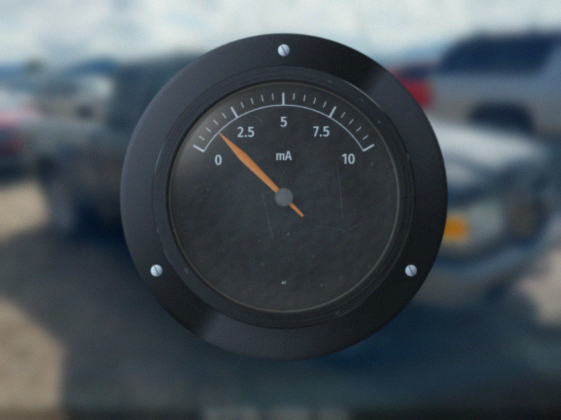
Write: **1.25** mA
